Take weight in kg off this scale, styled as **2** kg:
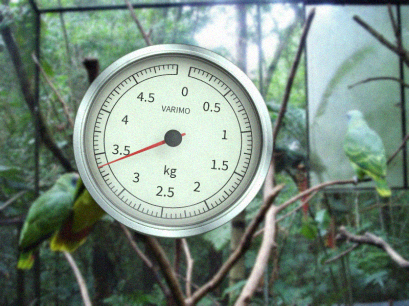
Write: **3.35** kg
